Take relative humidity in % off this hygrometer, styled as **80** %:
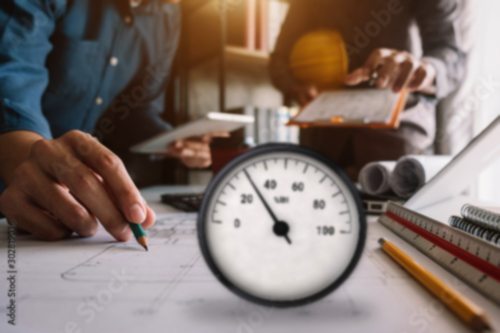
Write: **30** %
